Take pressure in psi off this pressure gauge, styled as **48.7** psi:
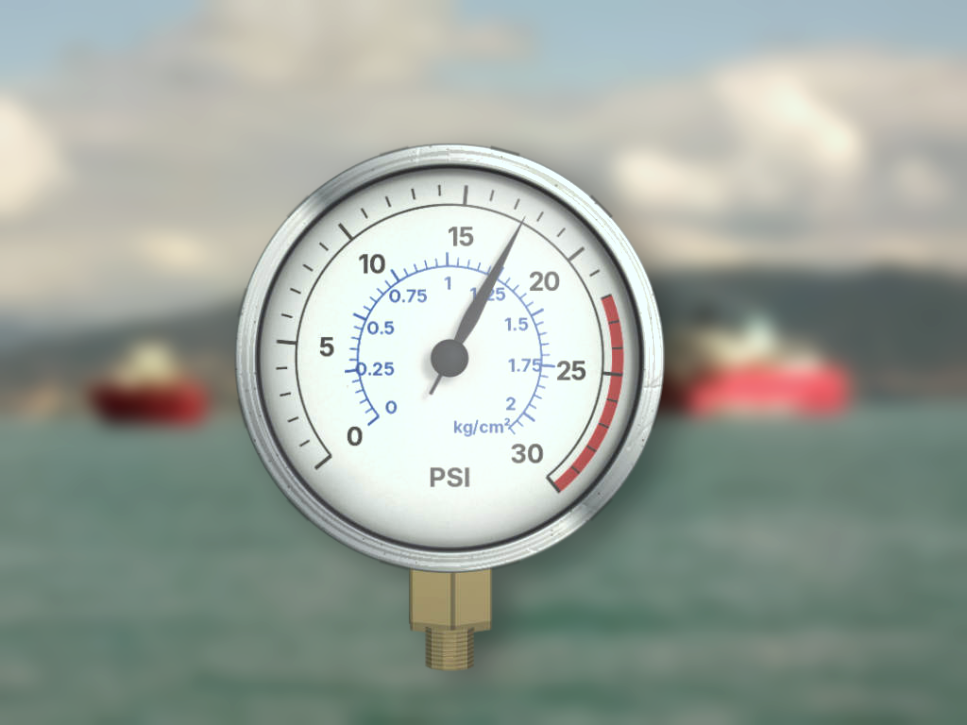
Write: **17.5** psi
